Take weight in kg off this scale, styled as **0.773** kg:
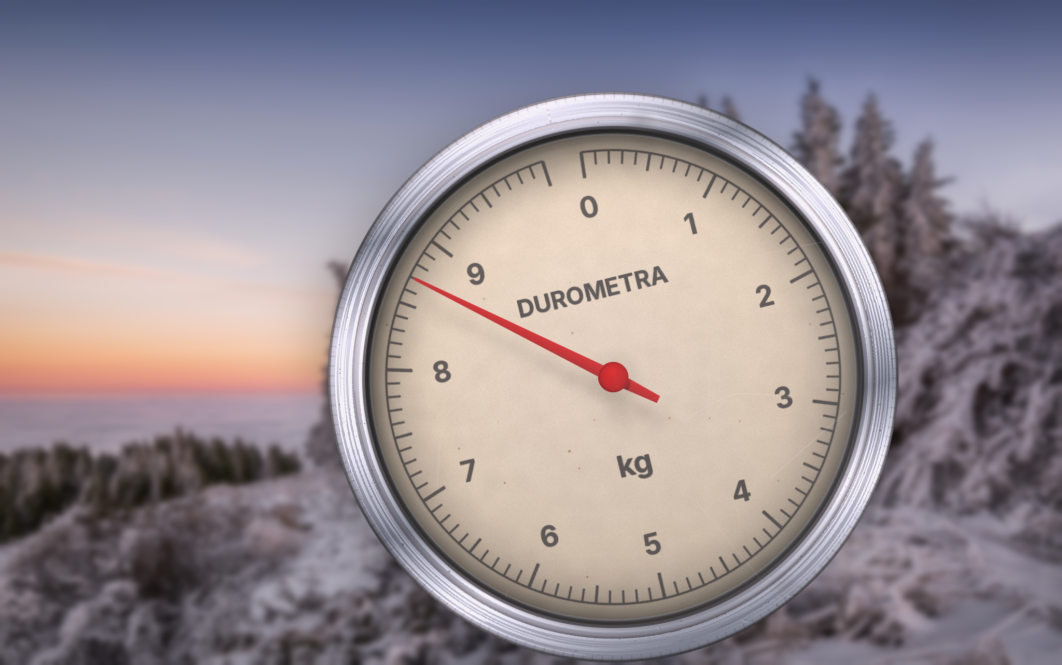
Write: **8.7** kg
